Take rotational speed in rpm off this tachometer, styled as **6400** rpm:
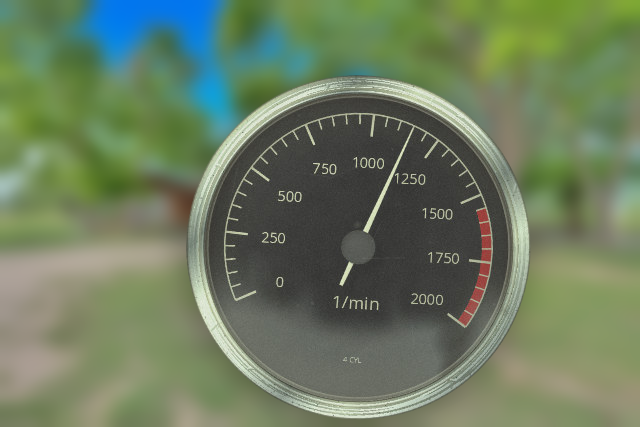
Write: **1150** rpm
